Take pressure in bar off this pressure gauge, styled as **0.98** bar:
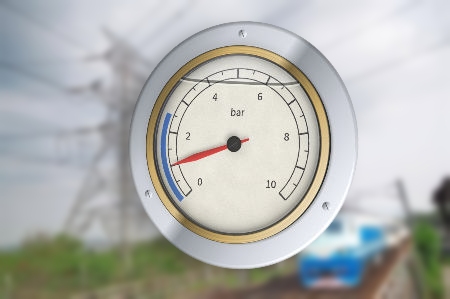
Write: **1** bar
